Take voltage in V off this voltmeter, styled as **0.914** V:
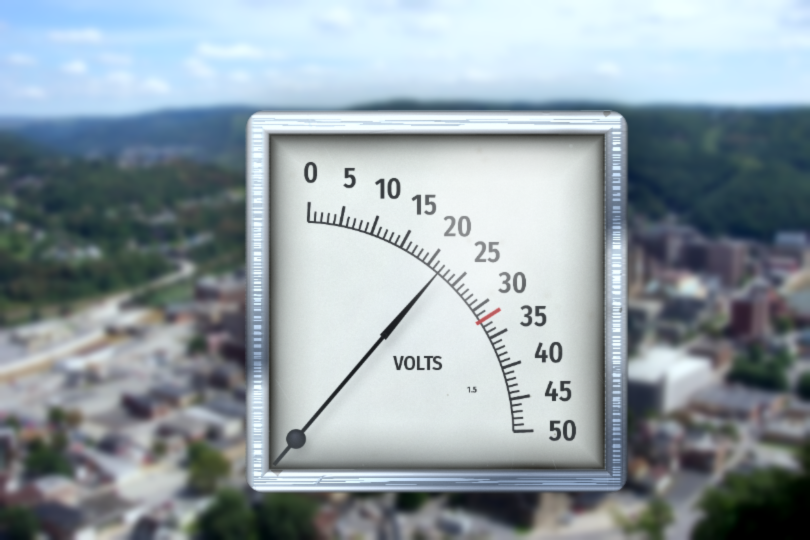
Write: **22** V
